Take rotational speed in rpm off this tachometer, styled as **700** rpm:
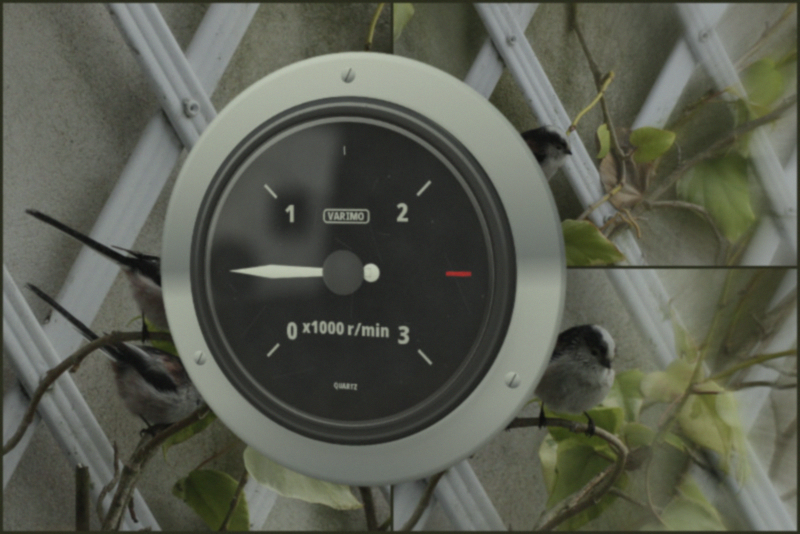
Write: **500** rpm
